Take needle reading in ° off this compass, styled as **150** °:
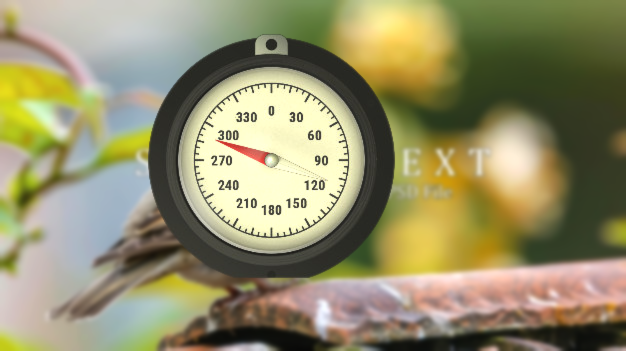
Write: **290** °
